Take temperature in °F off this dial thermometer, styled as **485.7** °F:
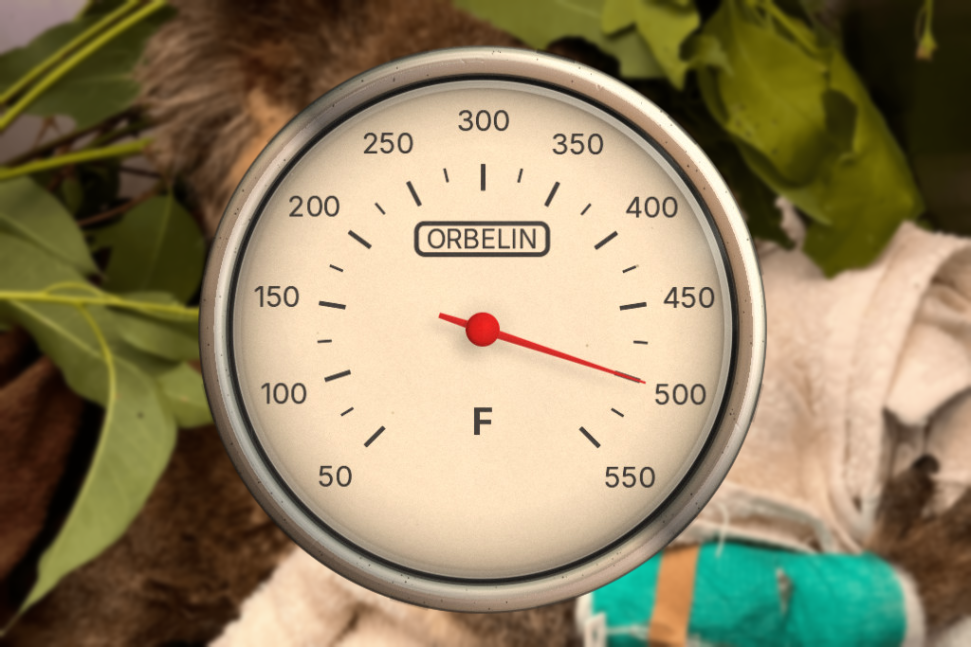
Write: **500** °F
